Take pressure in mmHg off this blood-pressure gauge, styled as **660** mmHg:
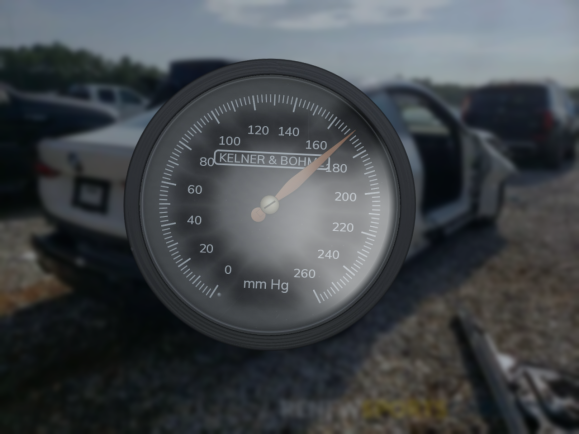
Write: **170** mmHg
